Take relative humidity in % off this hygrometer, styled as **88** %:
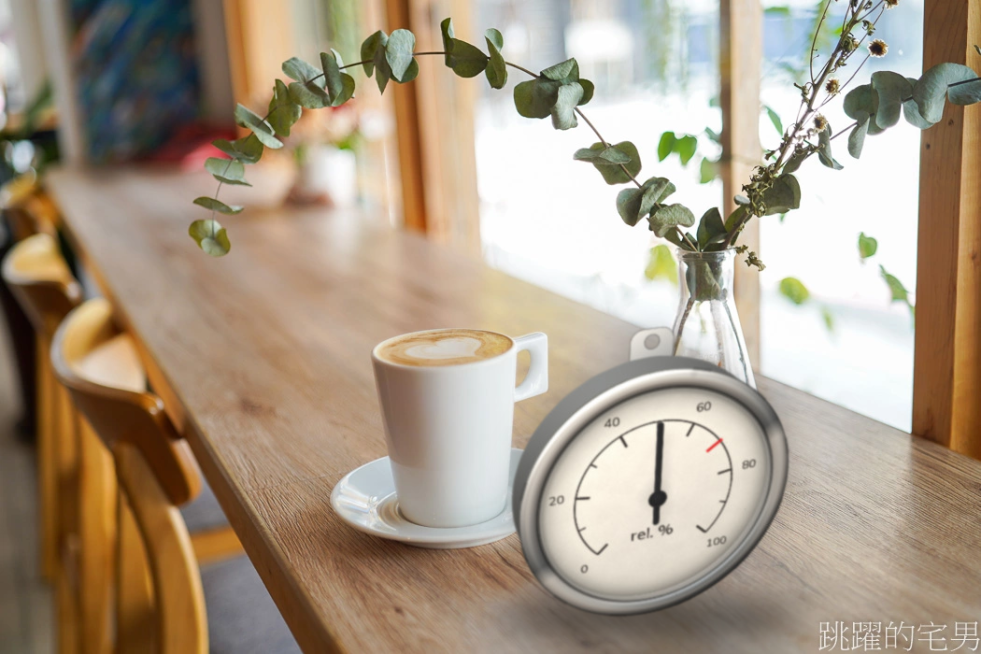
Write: **50** %
